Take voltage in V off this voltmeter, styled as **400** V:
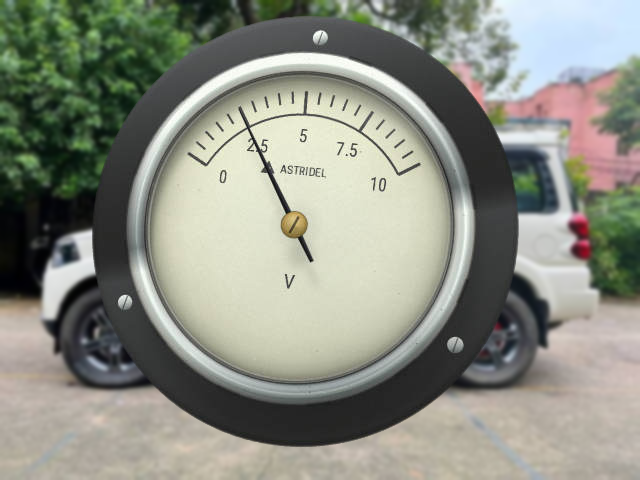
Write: **2.5** V
